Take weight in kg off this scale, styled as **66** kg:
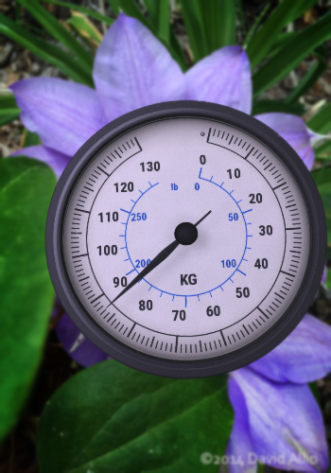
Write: **87** kg
